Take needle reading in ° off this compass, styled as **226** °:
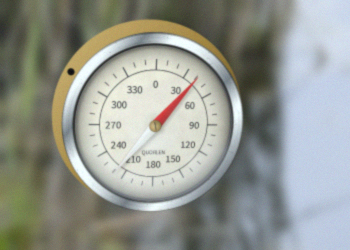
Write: **40** °
